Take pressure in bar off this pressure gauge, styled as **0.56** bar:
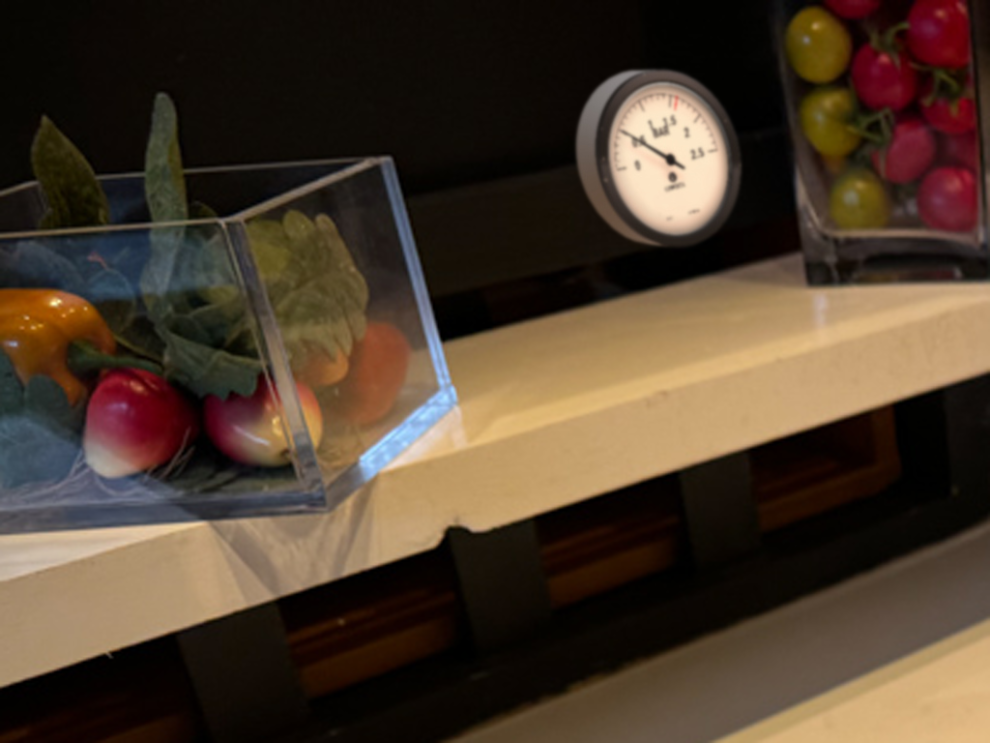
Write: **0.5** bar
